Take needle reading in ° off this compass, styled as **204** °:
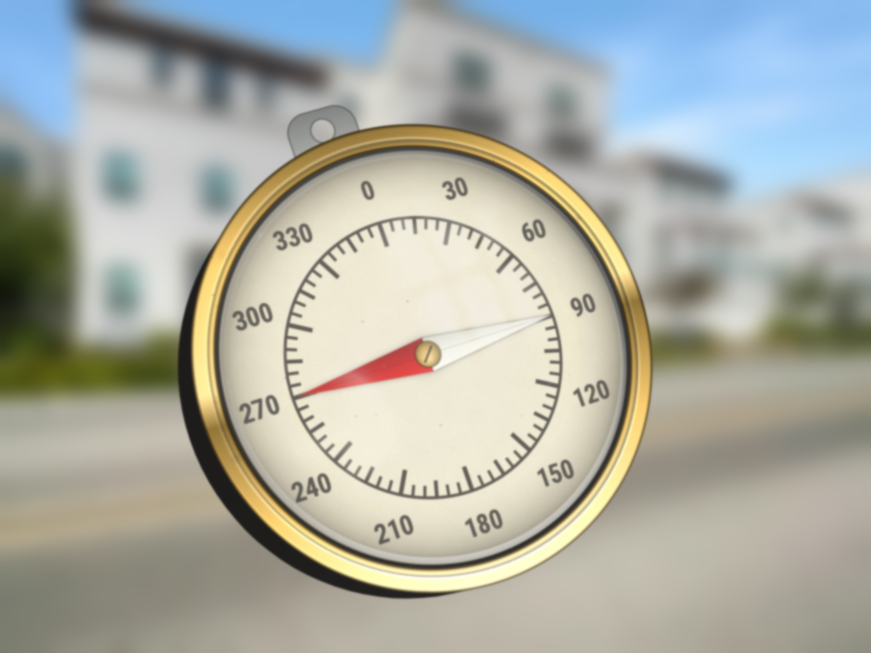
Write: **270** °
